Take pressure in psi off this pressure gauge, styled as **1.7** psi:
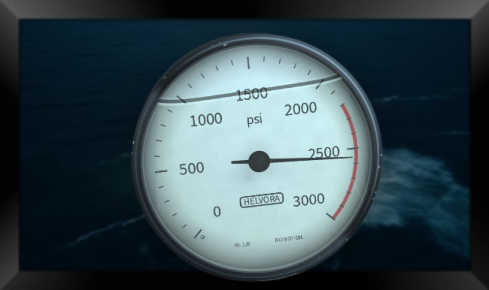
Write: **2550** psi
